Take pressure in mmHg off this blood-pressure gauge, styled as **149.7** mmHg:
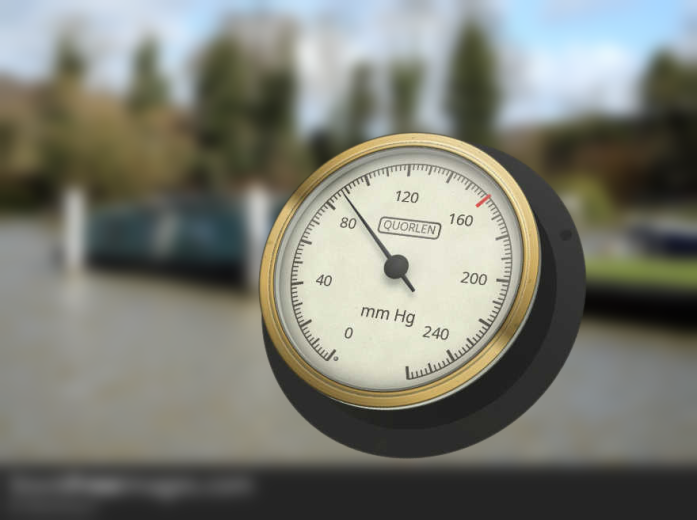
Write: **88** mmHg
